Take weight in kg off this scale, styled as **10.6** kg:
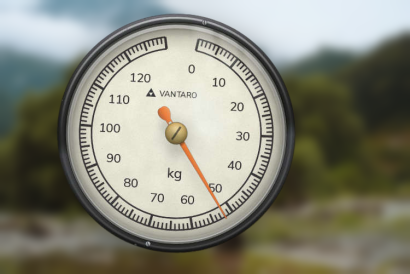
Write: **52** kg
